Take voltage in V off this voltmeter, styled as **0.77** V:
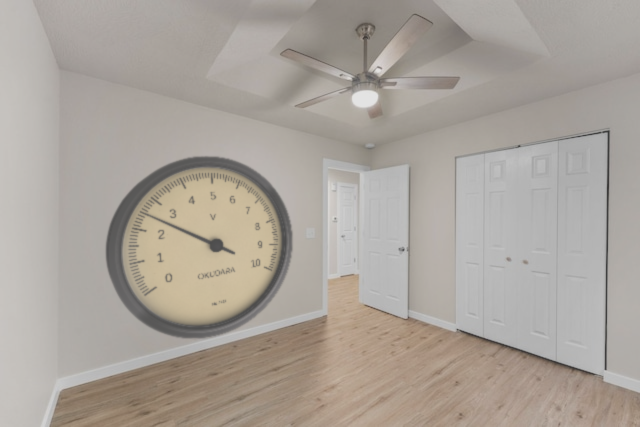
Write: **2.5** V
